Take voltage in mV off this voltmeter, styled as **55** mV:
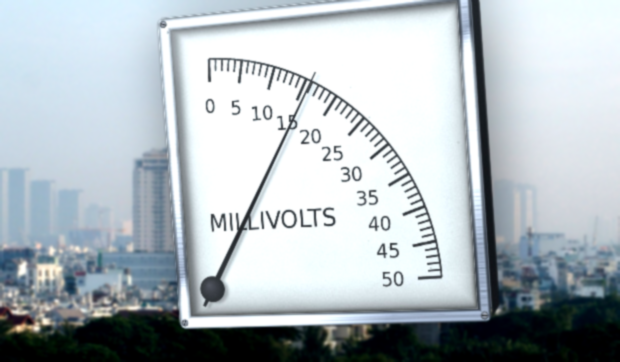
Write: **16** mV
